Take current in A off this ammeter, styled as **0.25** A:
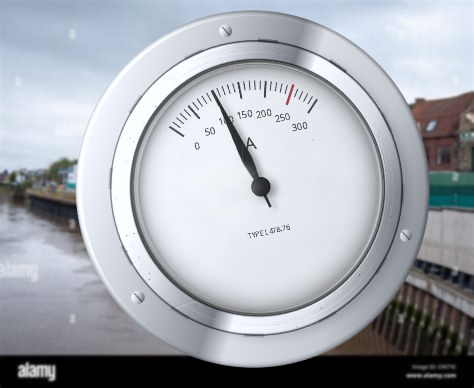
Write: **100** A
